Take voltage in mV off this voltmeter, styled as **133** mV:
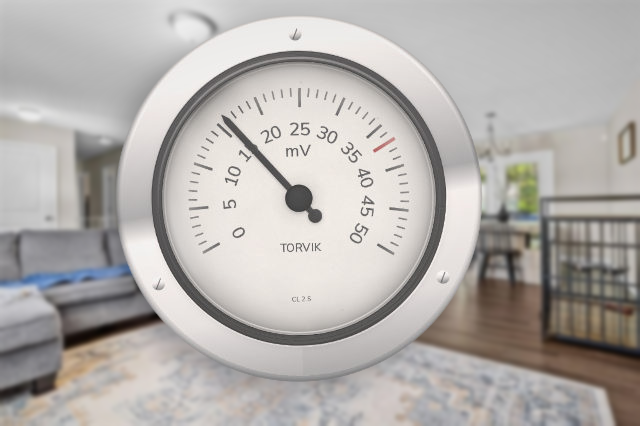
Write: **16** mV
